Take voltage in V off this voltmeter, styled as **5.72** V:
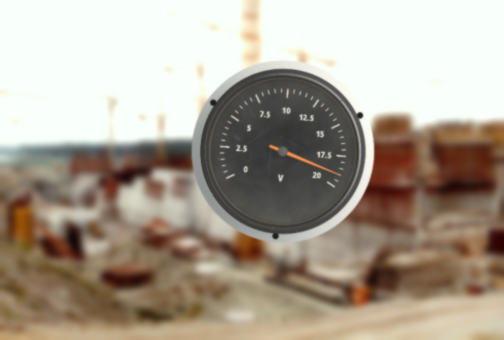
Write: **19** V
